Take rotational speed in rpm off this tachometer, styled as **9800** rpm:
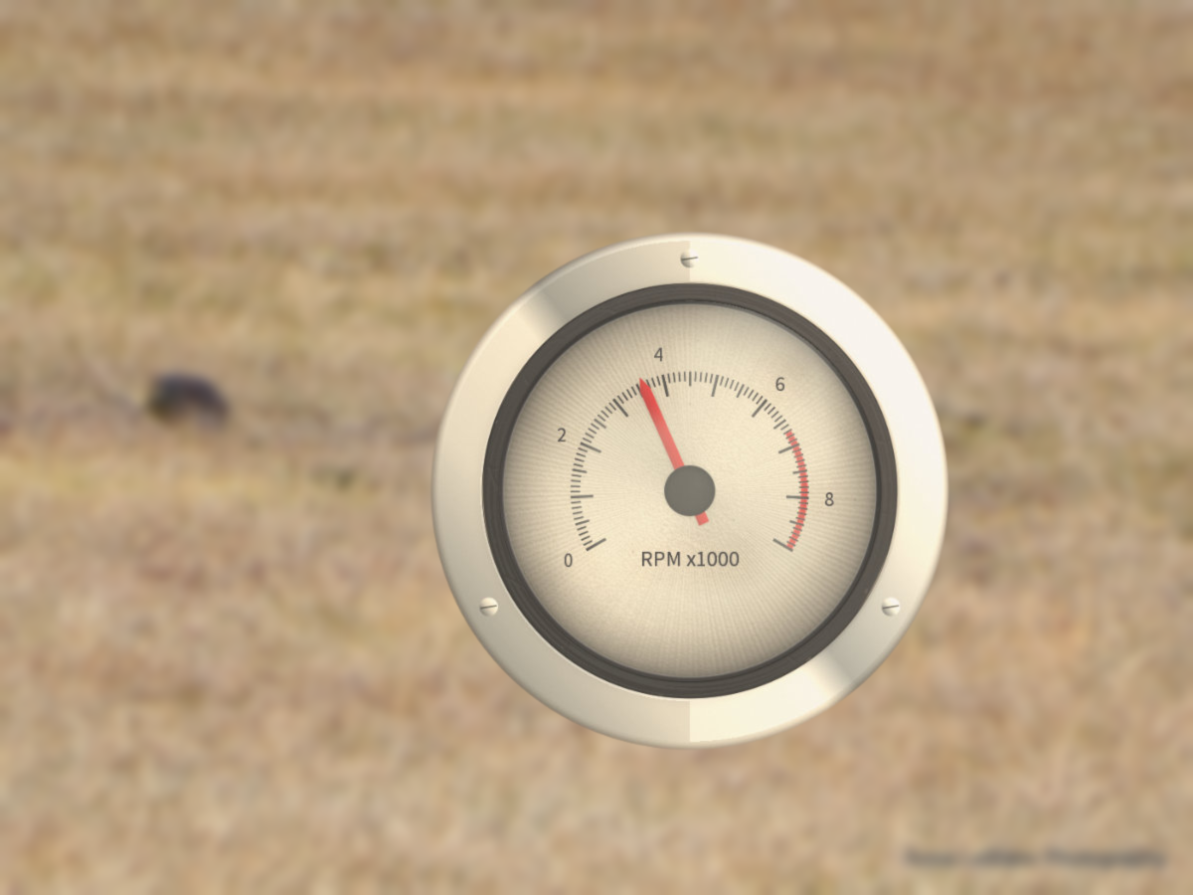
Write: **3600** rpm
